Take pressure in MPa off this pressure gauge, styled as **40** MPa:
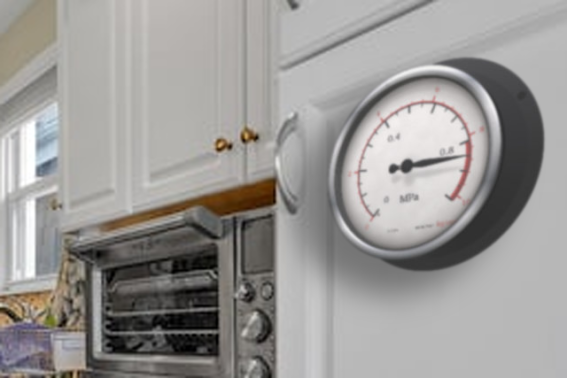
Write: **0.85** MPa
